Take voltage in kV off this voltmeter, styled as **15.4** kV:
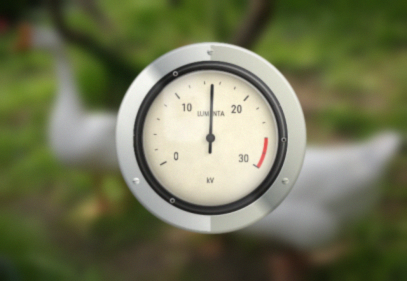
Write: **15** kV
